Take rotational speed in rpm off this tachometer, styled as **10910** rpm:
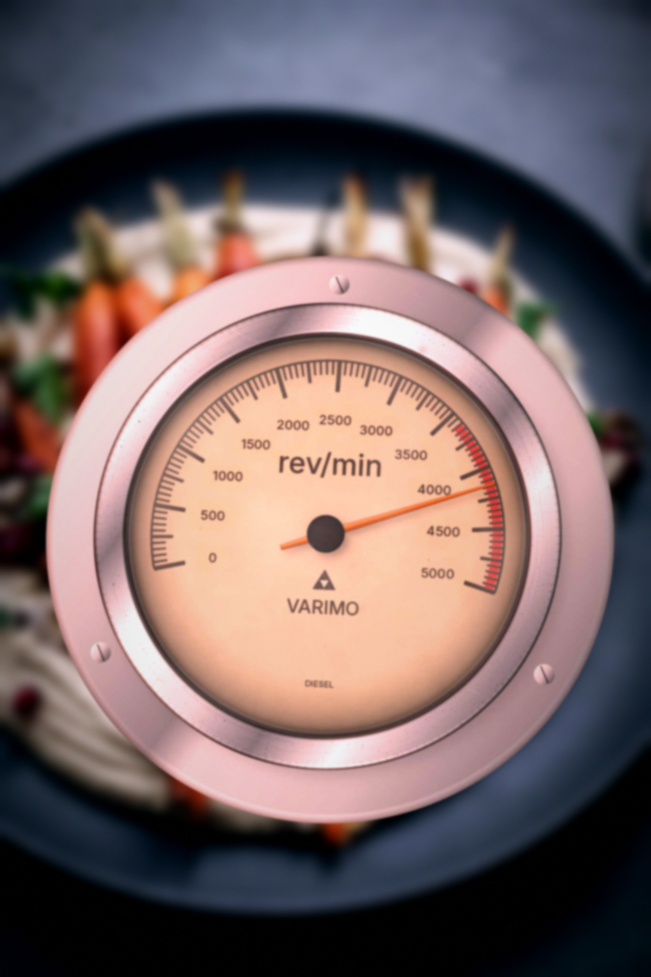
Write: **4150** rpm
